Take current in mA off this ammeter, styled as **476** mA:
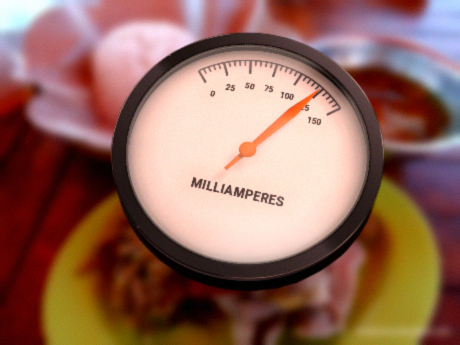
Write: **125** mA
